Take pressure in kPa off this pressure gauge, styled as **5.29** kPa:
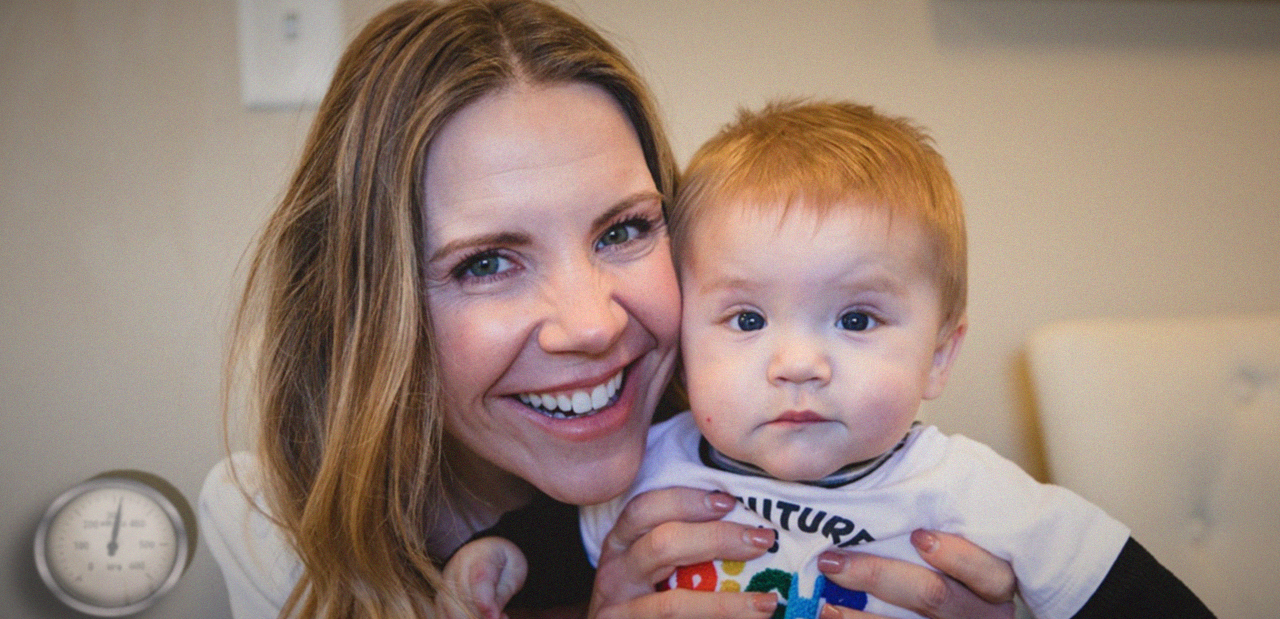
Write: **320** kPa
